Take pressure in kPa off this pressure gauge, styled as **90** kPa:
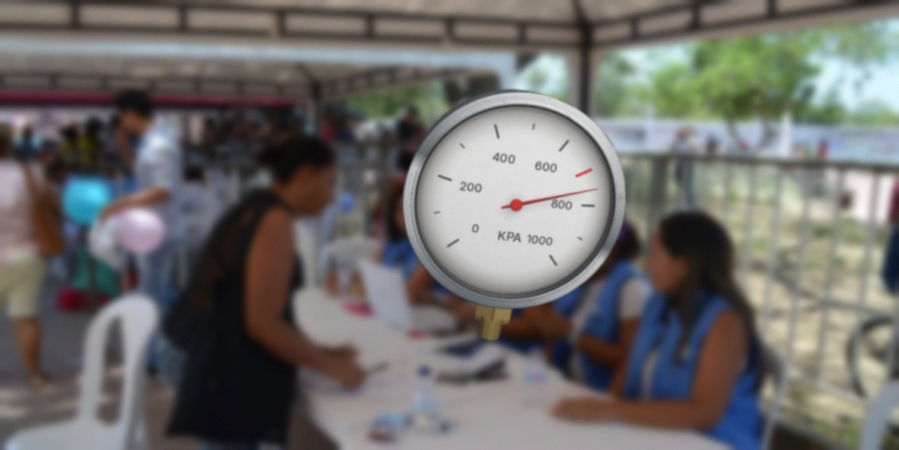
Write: **750** kPa
